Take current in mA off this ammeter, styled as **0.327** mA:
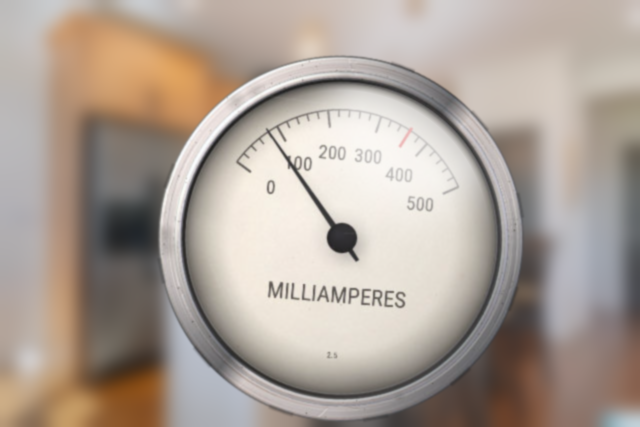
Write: **80** mA
